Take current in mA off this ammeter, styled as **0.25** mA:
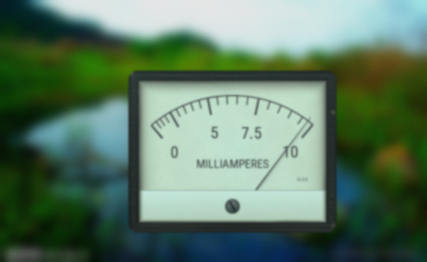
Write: **9.75** mA
